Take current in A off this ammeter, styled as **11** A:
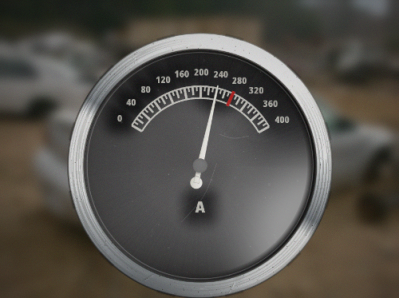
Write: **240** A
